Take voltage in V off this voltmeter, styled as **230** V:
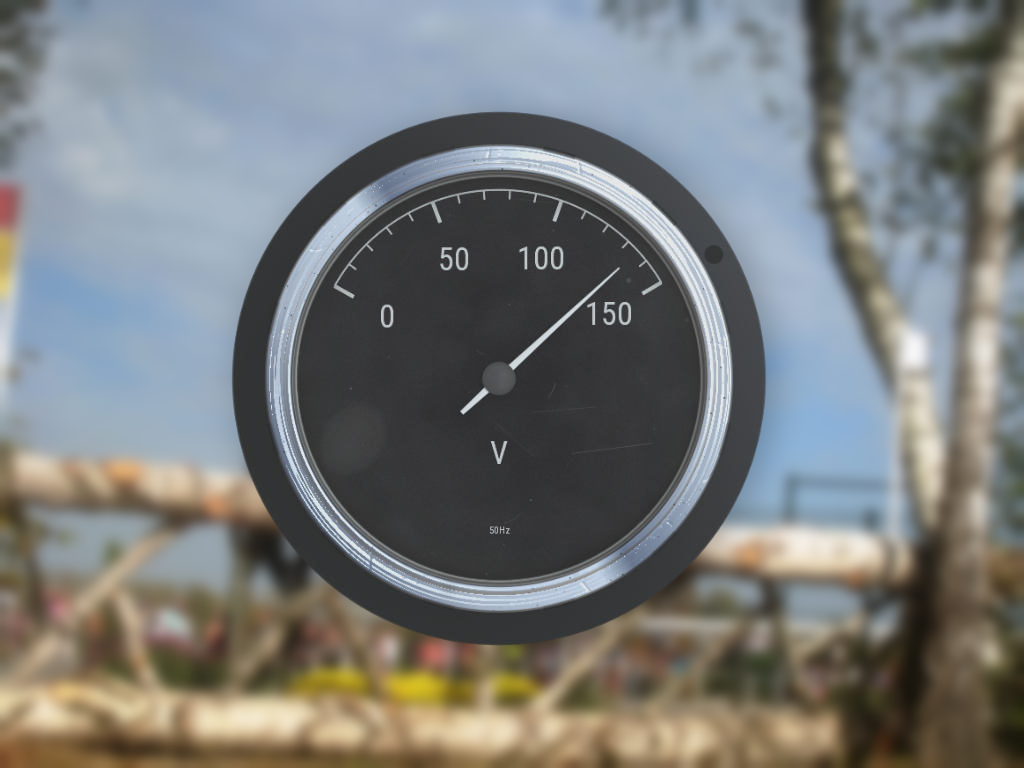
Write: **135** V
